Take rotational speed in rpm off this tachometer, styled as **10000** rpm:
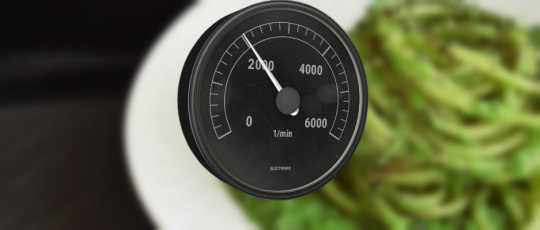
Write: **2000** rpm
